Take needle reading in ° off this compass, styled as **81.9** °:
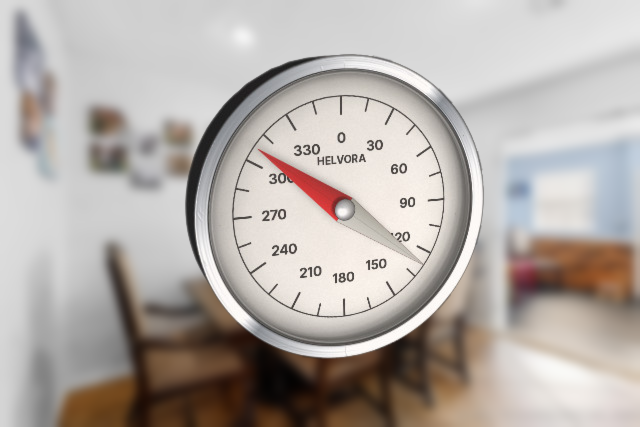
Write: **307.5** °
